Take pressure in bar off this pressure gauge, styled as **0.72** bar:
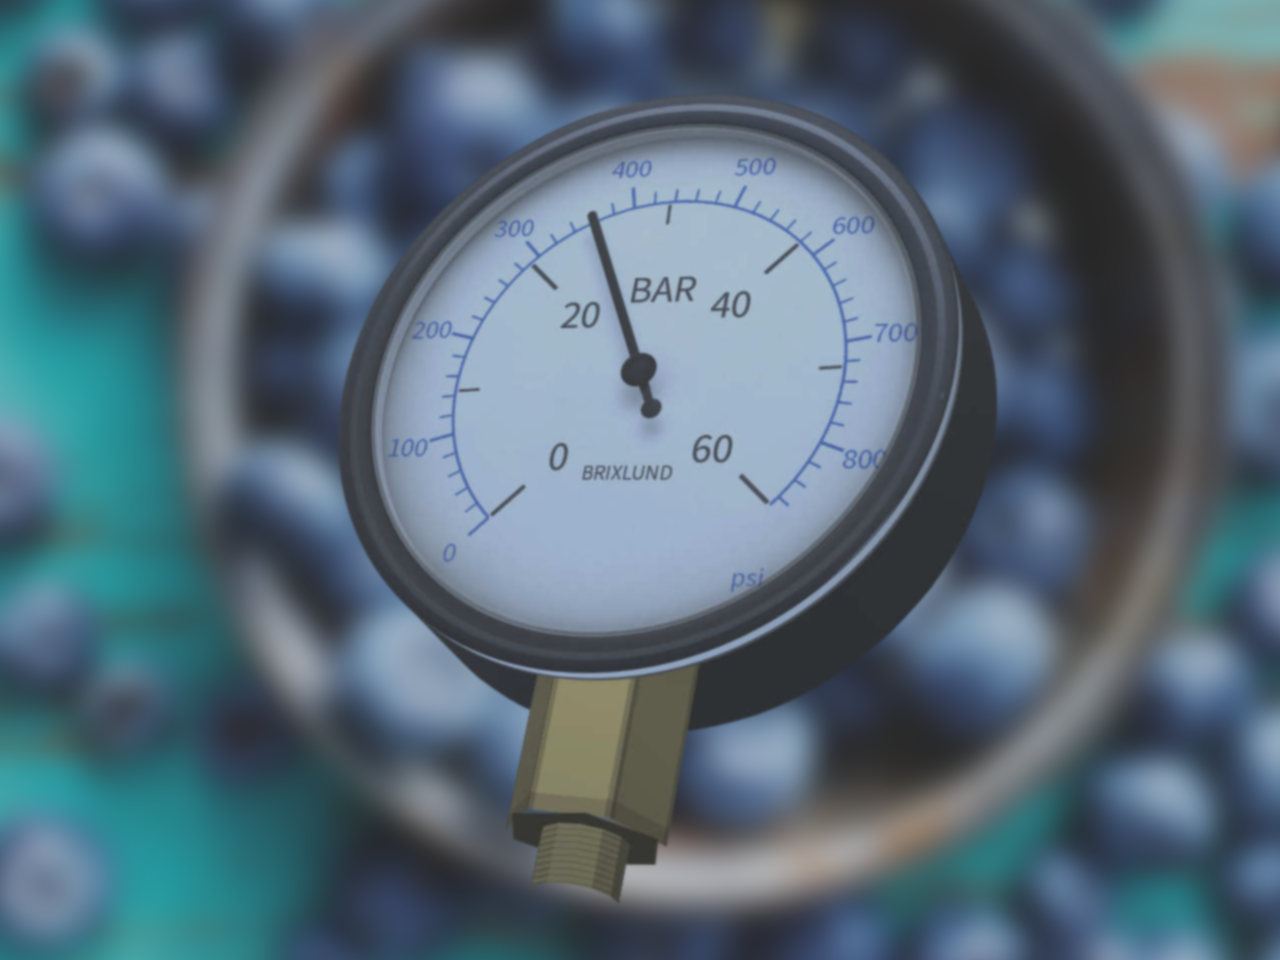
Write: **25** bar
